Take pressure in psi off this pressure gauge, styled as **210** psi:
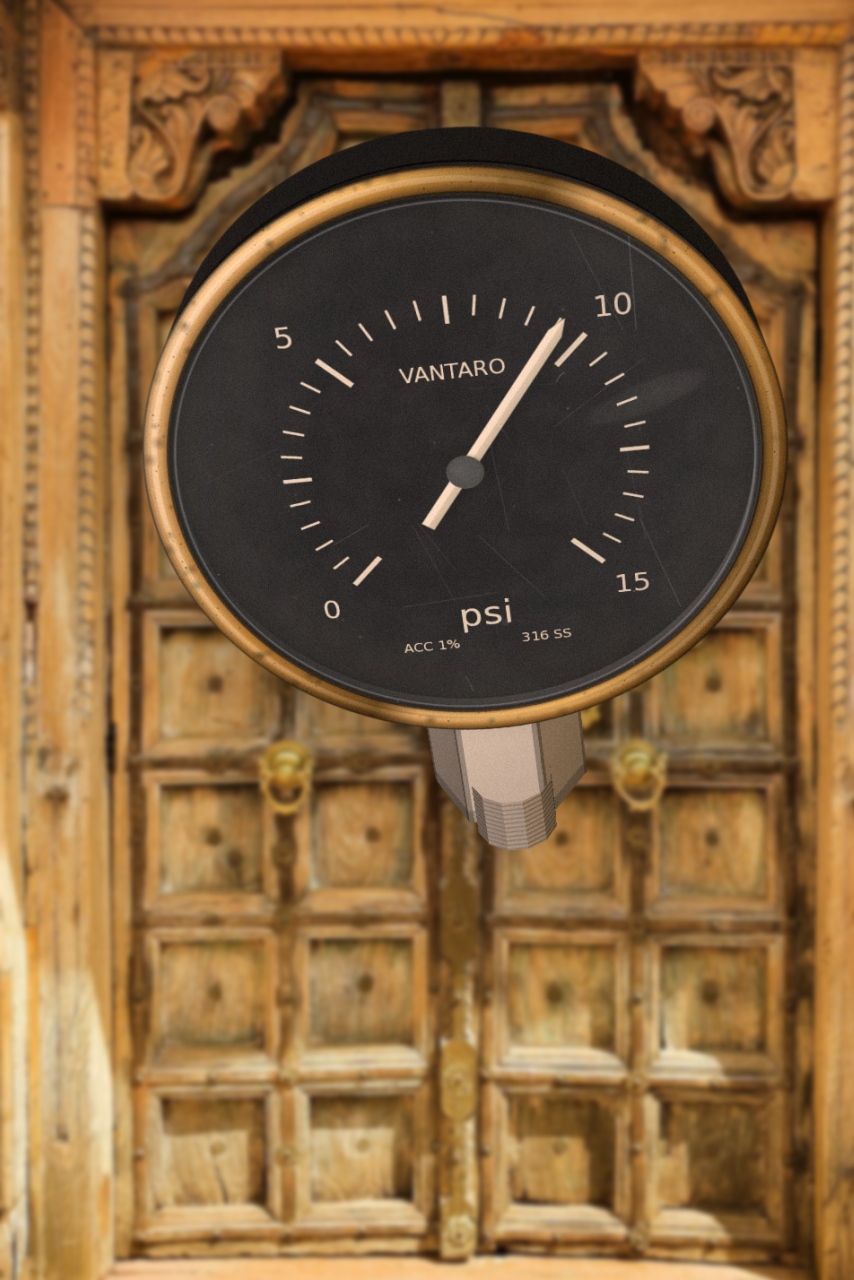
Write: **9.5** psi
